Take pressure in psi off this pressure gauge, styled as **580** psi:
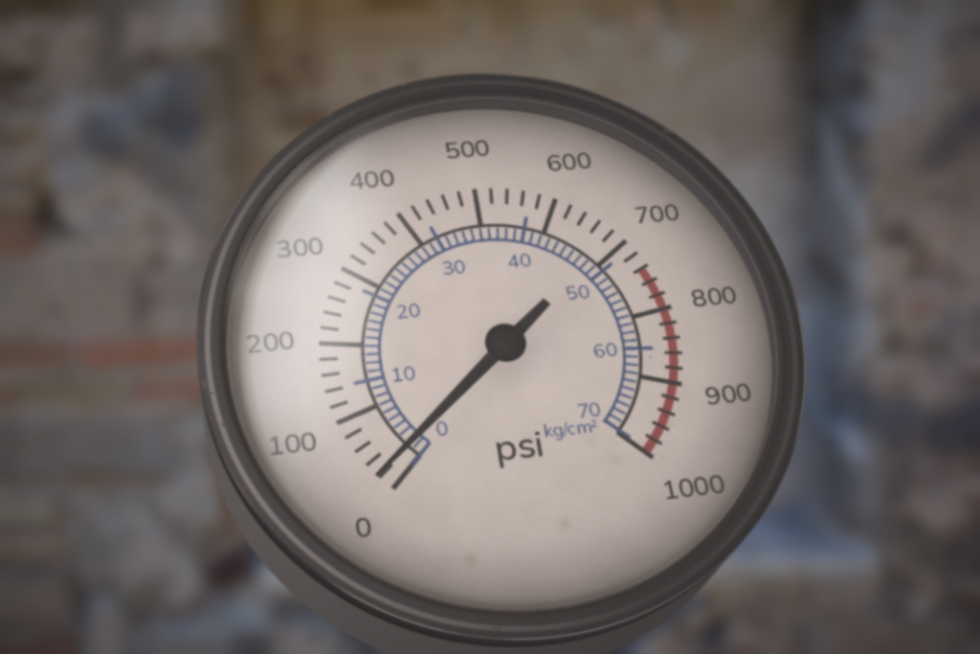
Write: **20** psi
